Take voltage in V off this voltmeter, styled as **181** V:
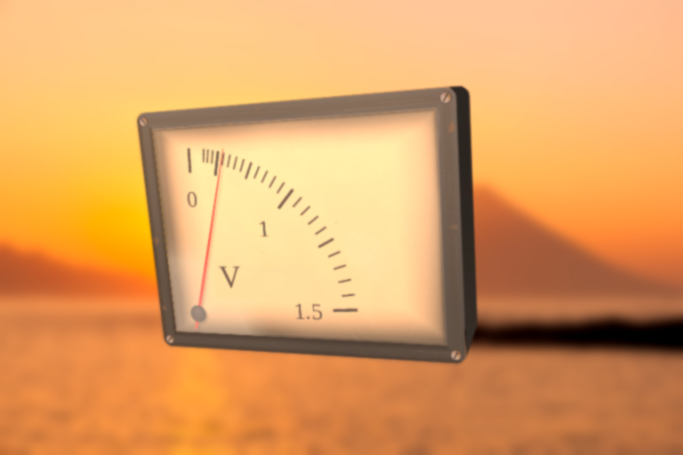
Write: **0.55** V
